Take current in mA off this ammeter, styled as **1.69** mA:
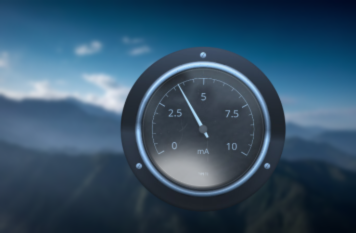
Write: **3.75** mA
